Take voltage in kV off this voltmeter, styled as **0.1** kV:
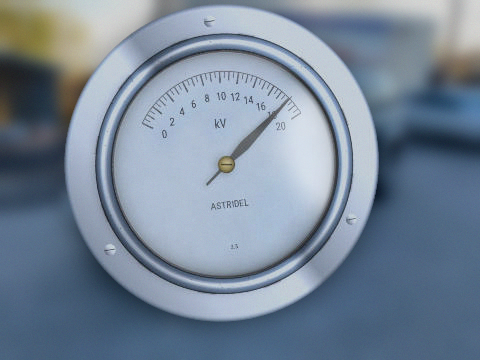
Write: **18** kV
